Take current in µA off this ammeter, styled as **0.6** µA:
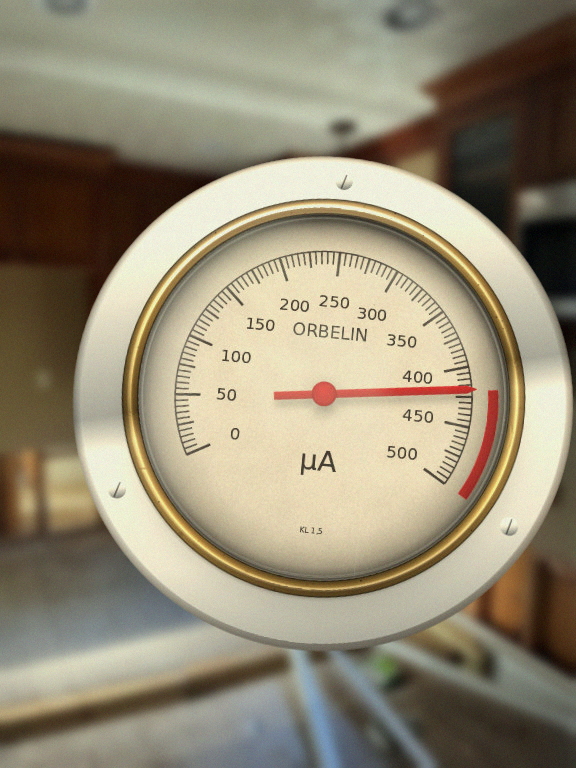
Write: **420** µA
